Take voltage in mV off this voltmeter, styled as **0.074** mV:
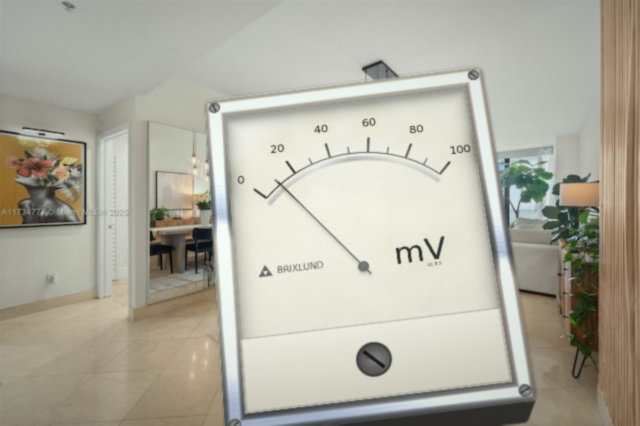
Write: **10** mV
